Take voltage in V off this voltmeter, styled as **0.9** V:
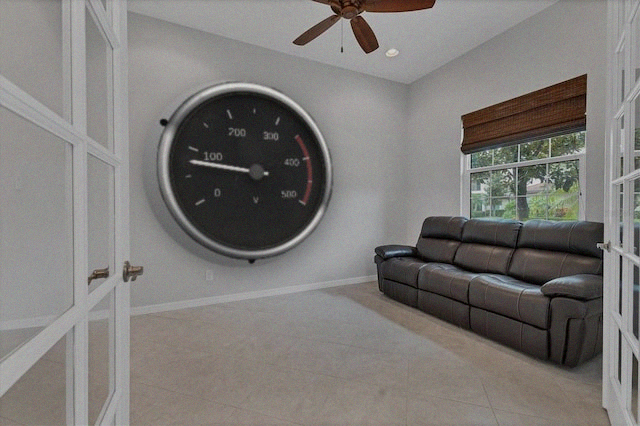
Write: **75** V
